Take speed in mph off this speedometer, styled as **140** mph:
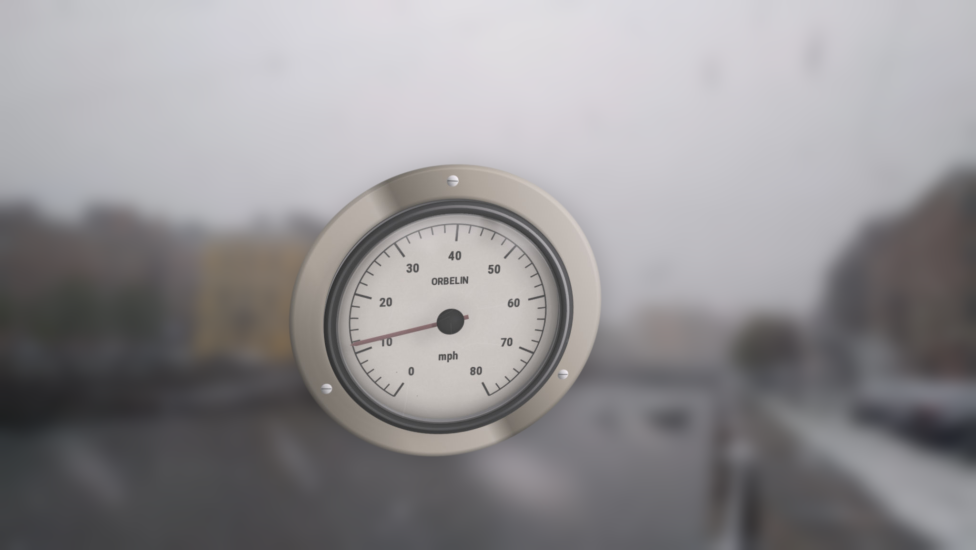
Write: **12** mph
